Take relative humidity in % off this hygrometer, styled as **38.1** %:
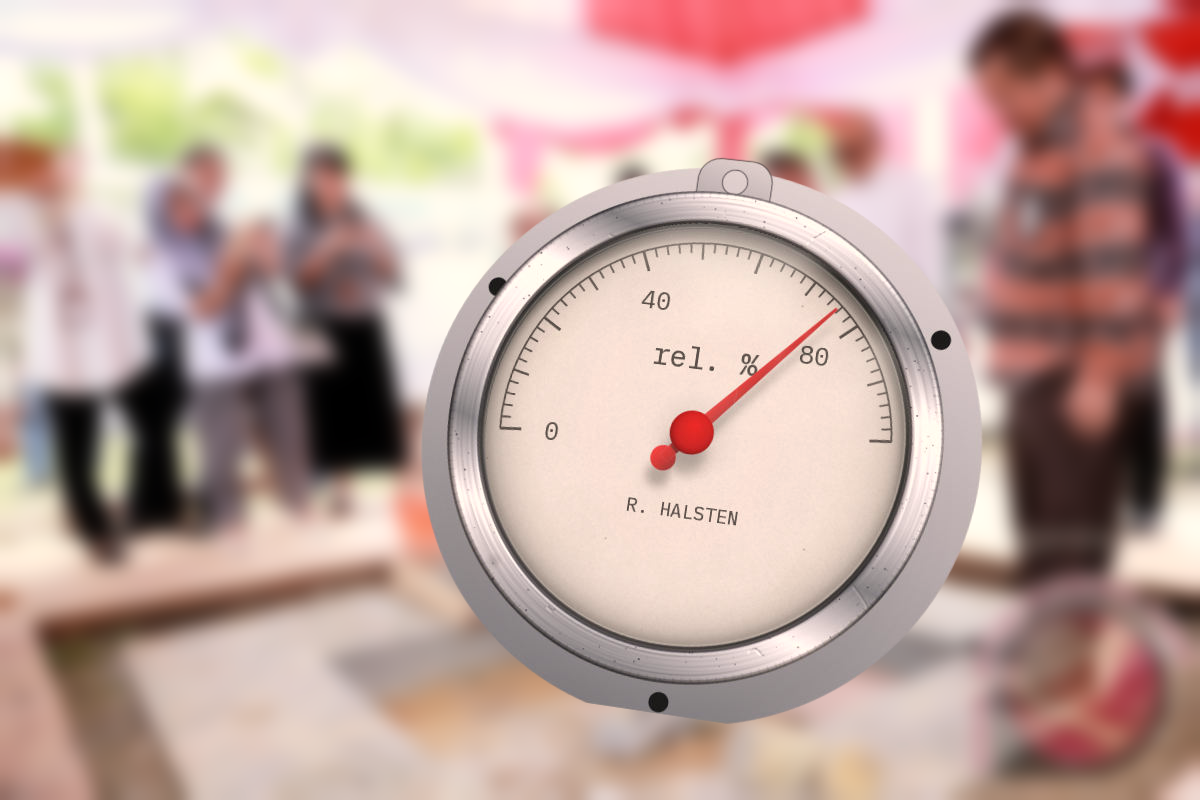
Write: **76** %
